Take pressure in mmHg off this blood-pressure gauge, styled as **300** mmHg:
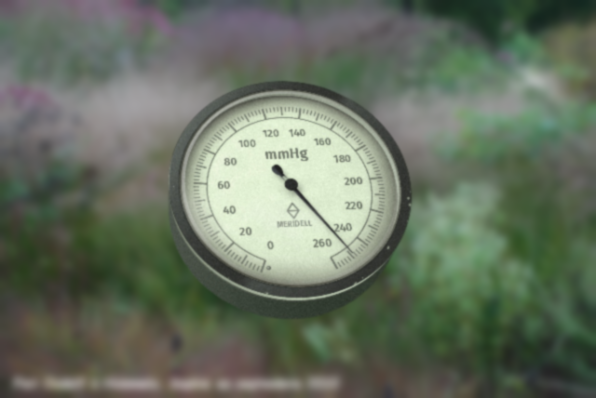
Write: **250** mmHg
